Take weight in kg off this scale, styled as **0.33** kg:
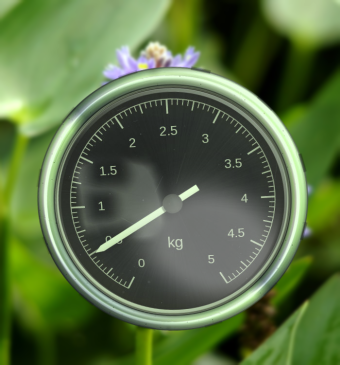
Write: **0.5** kg
